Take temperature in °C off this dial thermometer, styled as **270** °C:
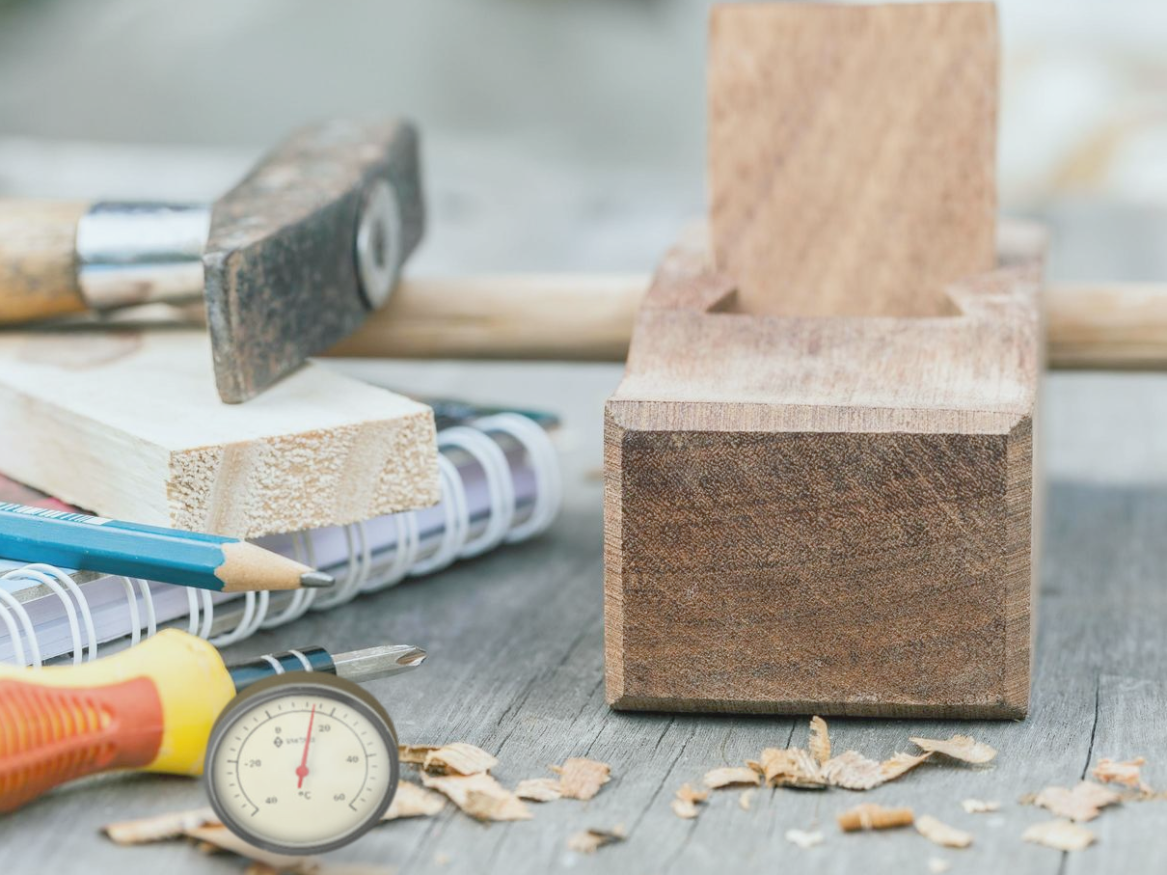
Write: **14** °C
